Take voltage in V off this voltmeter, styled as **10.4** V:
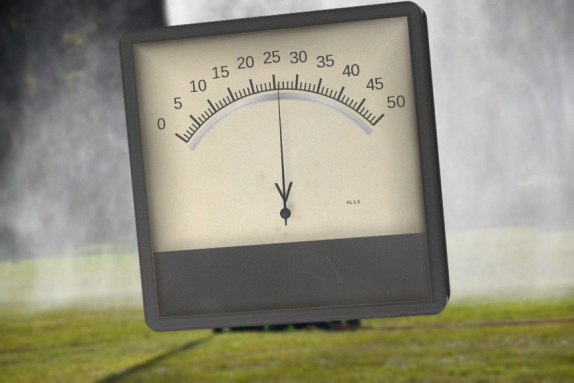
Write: **26** V
